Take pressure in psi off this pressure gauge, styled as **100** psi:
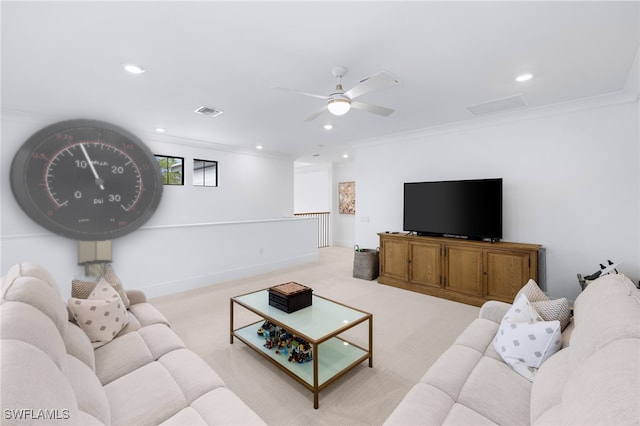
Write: **12** psi
